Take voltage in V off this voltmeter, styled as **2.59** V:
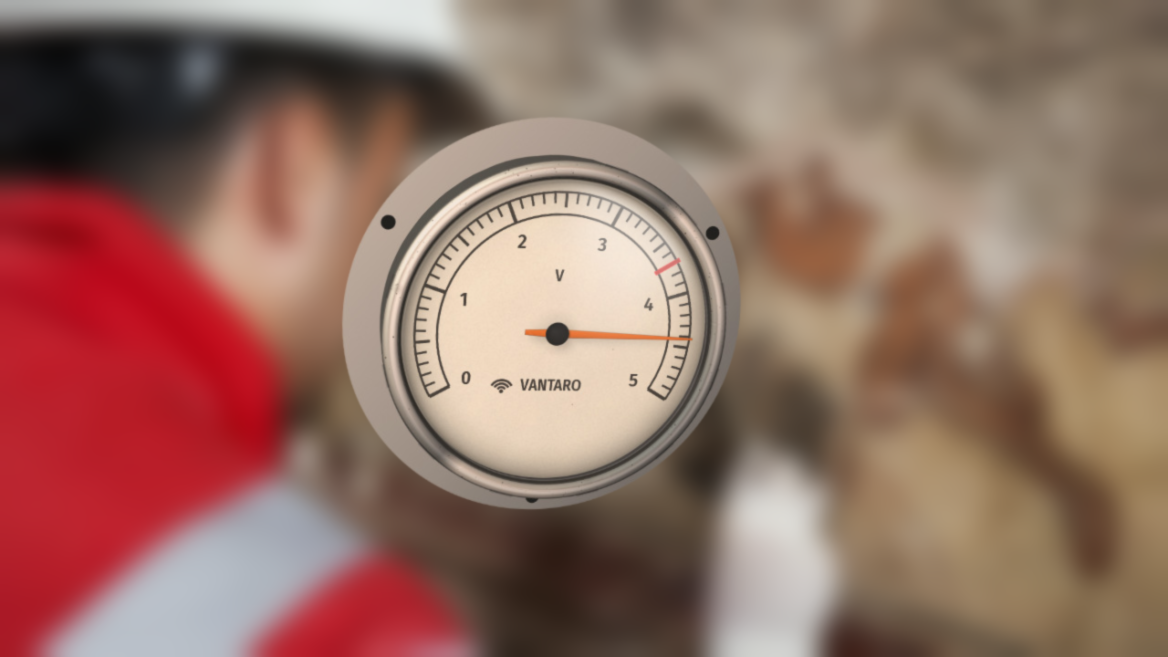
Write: **4.4** V
